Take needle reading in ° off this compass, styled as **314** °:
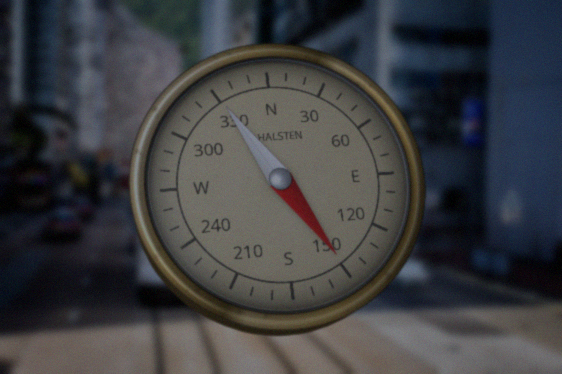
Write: **150** °
